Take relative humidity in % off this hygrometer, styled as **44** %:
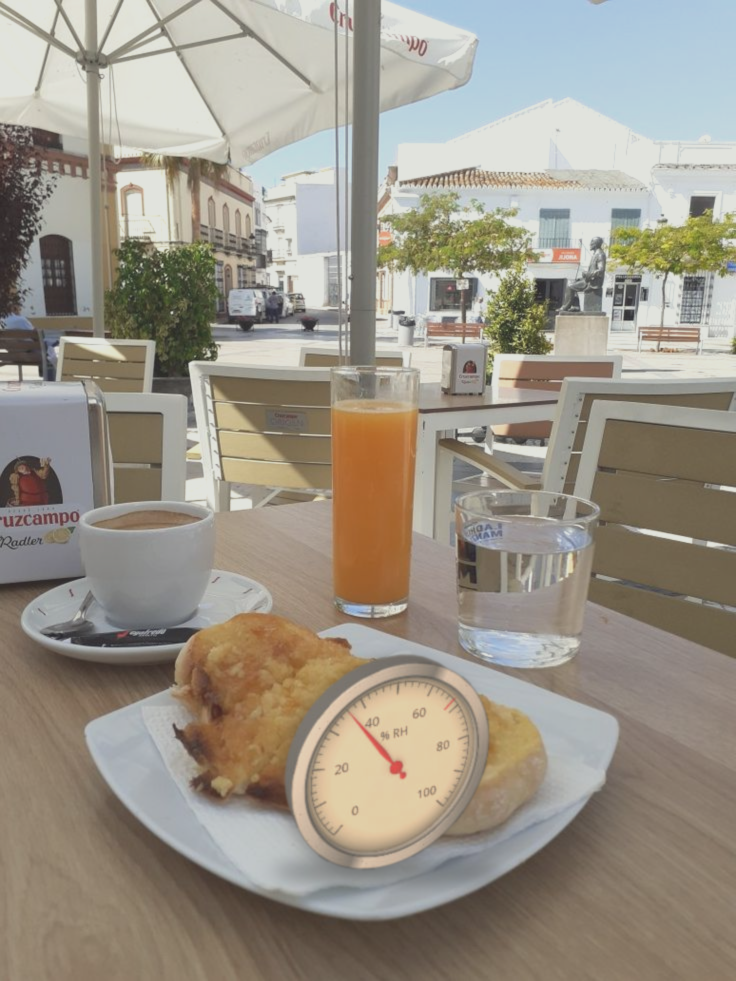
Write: **36** %
